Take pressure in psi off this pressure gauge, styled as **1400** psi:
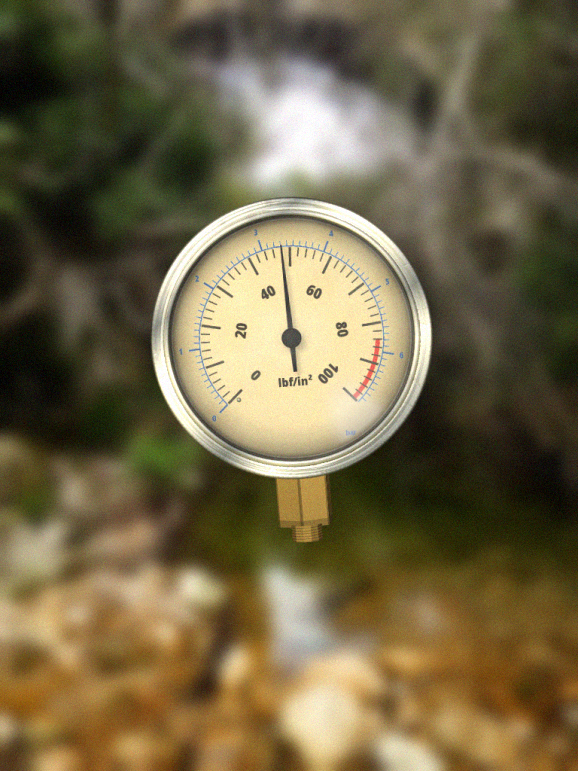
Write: **48** psi
